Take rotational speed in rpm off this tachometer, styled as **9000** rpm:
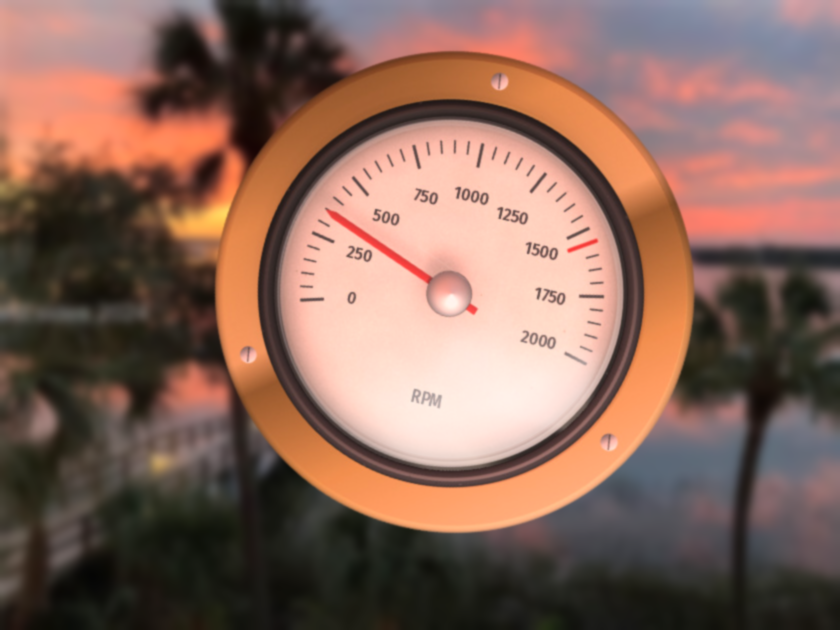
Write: **350** rpm
